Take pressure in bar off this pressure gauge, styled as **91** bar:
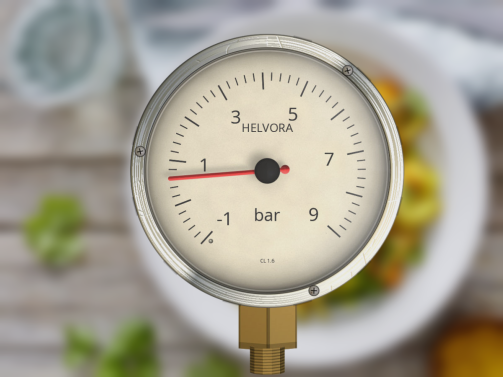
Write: **0.6** bar
